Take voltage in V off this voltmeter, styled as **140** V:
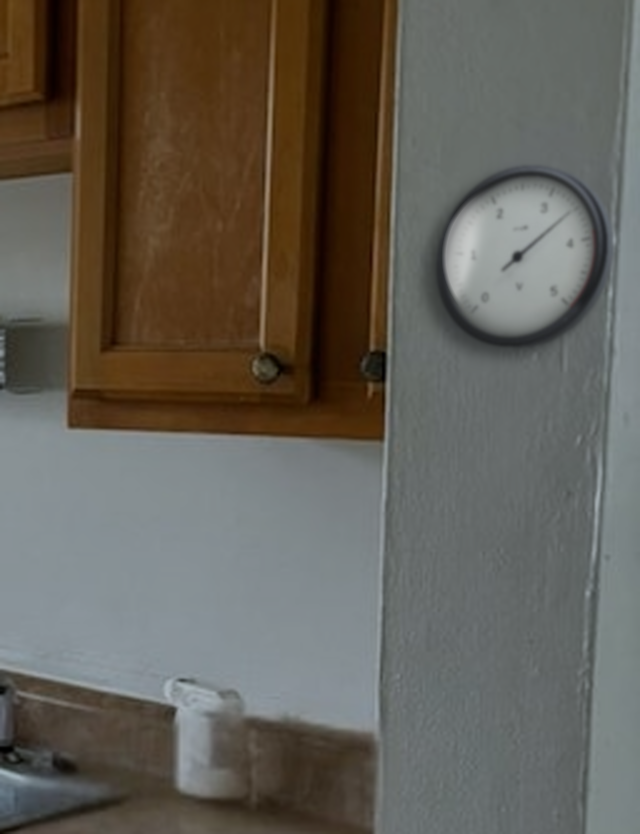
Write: **3.5** V
